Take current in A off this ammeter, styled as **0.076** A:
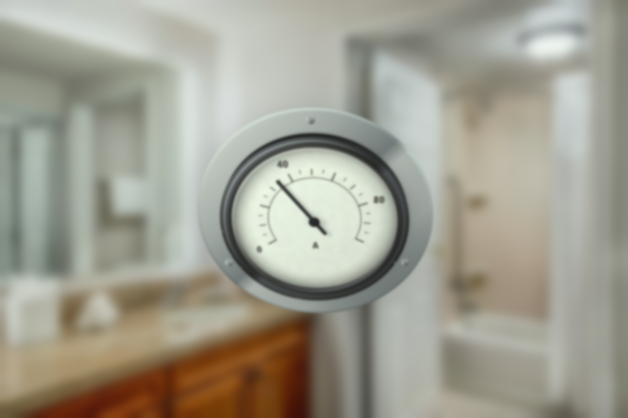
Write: **35** A
